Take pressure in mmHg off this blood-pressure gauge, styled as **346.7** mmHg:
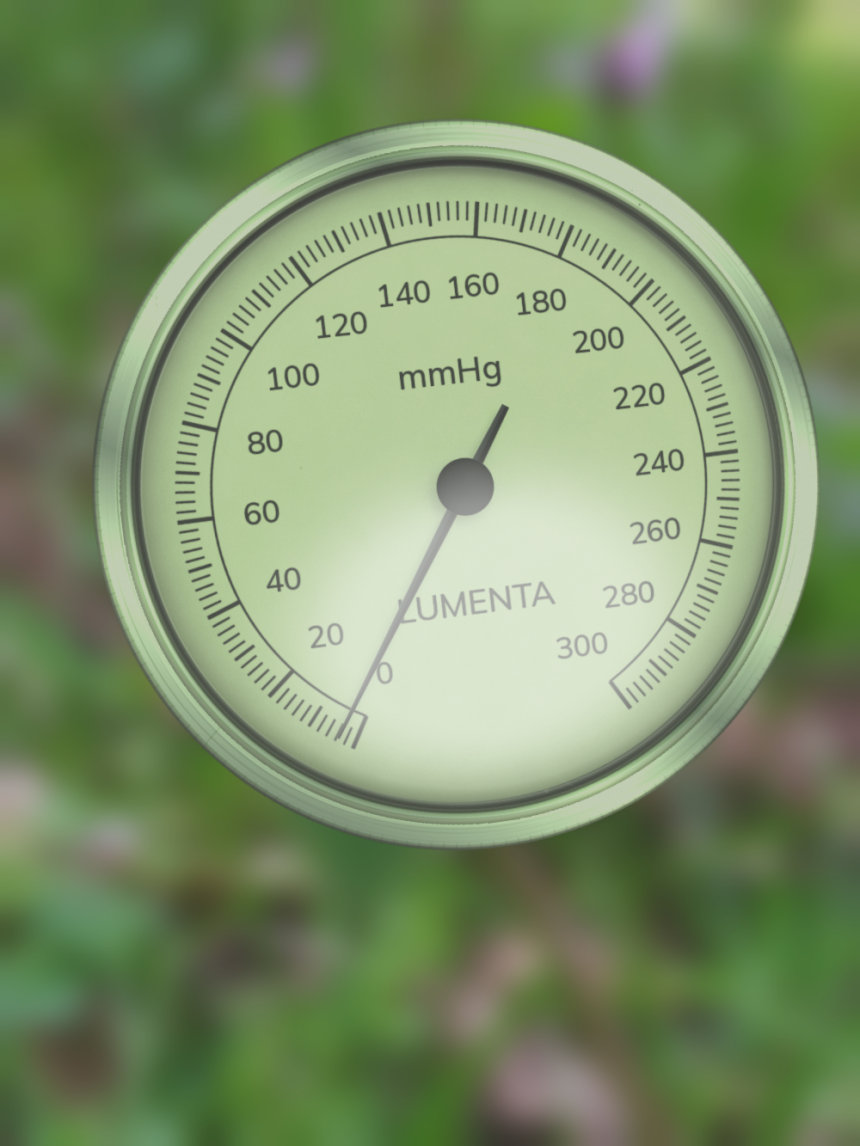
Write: **4** mmHg
